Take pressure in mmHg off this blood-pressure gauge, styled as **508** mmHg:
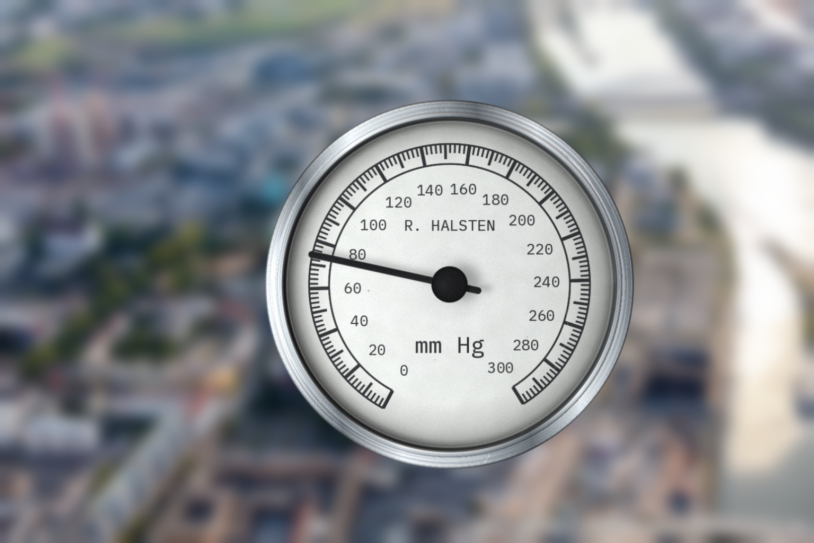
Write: **74** mmHg
